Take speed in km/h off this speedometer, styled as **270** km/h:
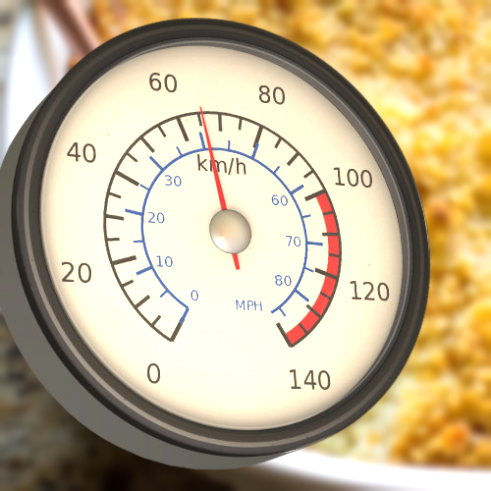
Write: **65** km/h
